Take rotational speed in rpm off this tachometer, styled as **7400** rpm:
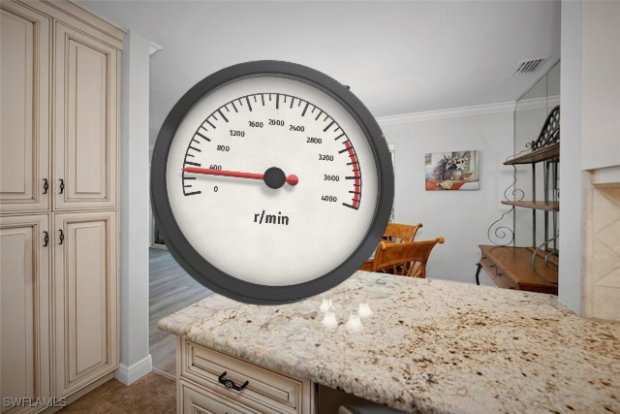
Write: **300** rpm
